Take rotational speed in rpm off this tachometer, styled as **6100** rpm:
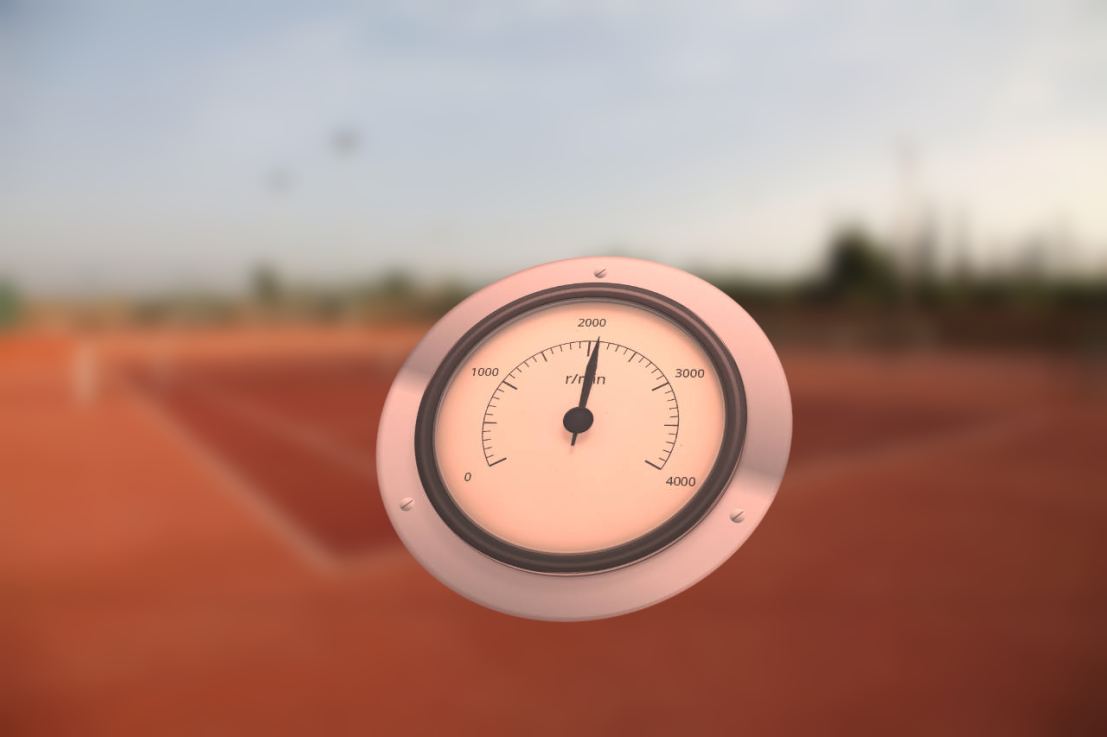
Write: **2100** rpm
